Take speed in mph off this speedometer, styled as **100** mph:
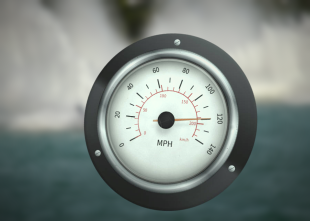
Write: **120** mph
